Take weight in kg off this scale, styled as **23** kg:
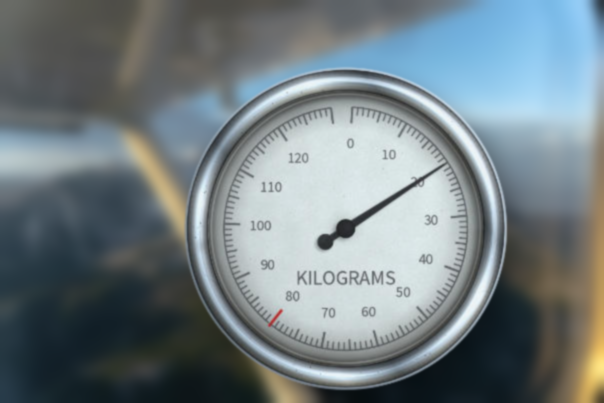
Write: **20** kg
